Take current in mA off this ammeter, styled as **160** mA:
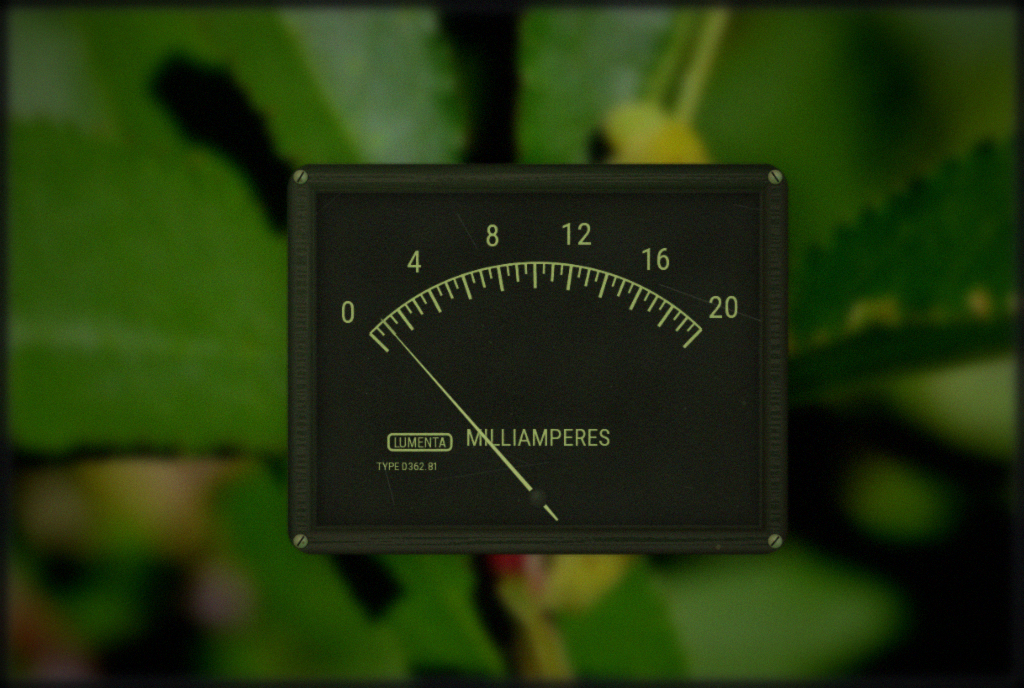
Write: **1** mA
